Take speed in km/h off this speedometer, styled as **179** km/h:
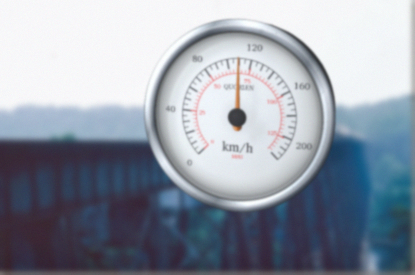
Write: **110** km/h
